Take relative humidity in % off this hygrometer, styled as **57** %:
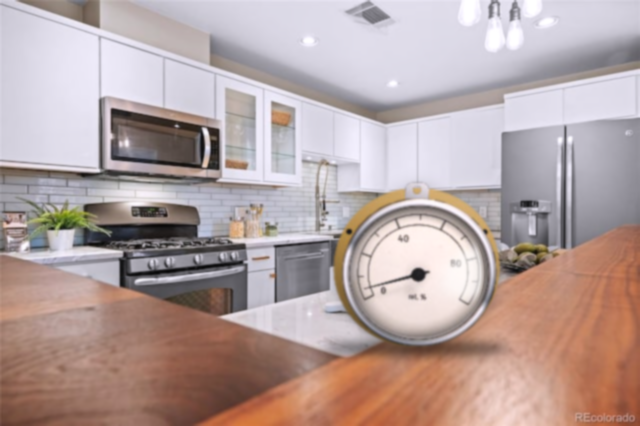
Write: **5** %
